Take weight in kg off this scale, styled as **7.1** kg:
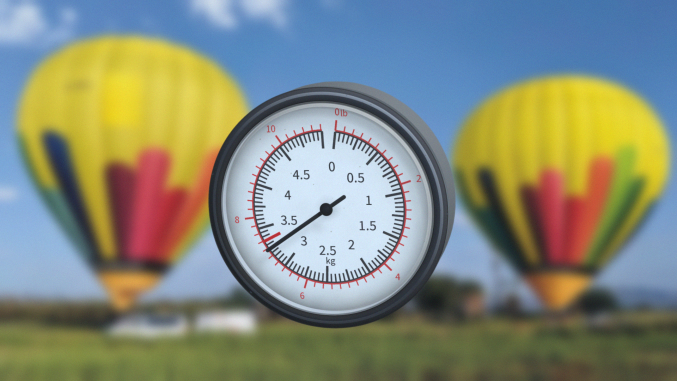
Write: **3.25** kg
